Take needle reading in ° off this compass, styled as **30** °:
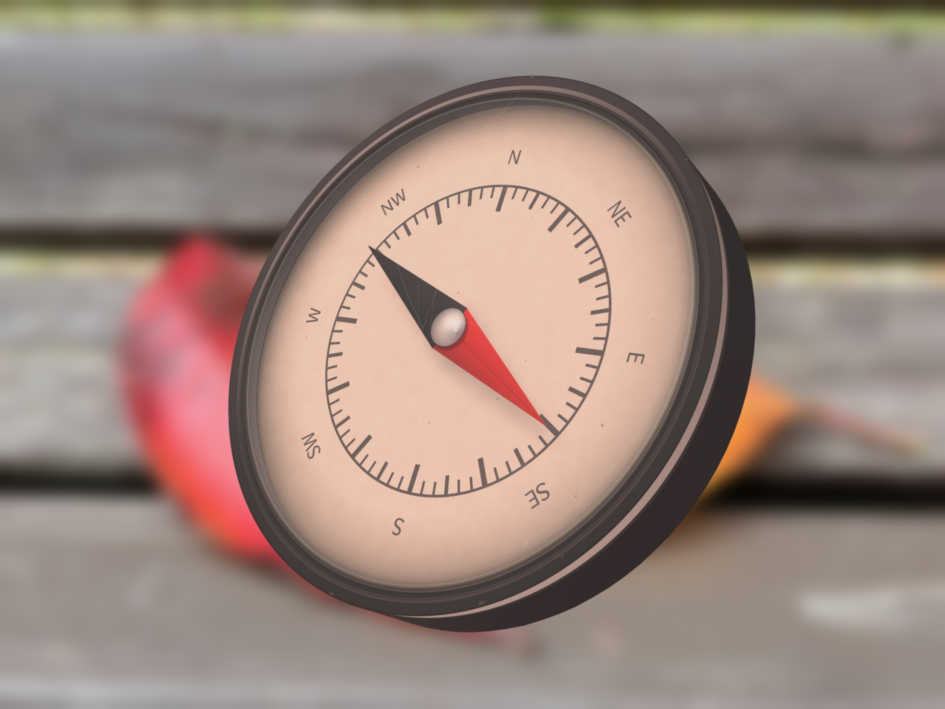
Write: **120** °
